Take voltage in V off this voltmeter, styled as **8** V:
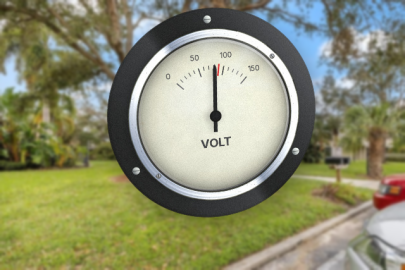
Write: **80** V
